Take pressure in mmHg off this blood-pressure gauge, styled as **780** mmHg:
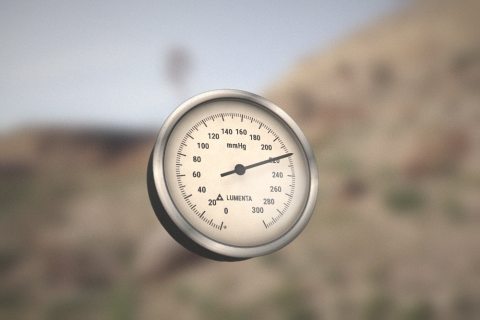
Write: **220** mmHg
